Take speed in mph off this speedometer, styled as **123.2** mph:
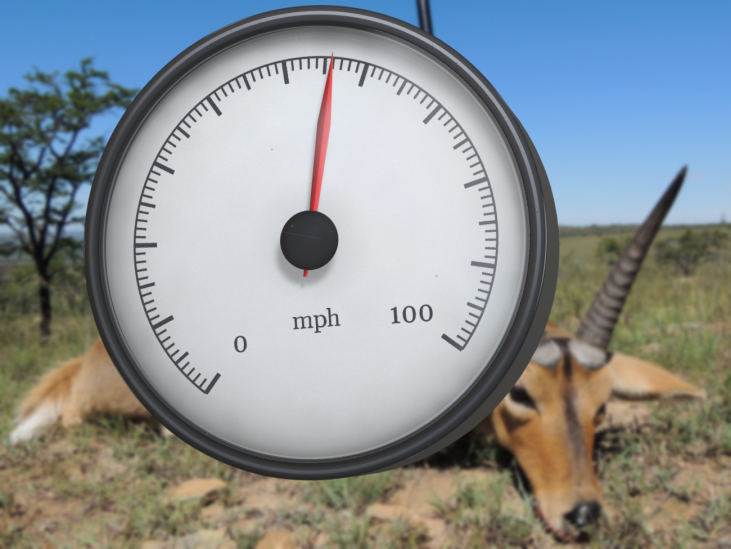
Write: **56** mph
